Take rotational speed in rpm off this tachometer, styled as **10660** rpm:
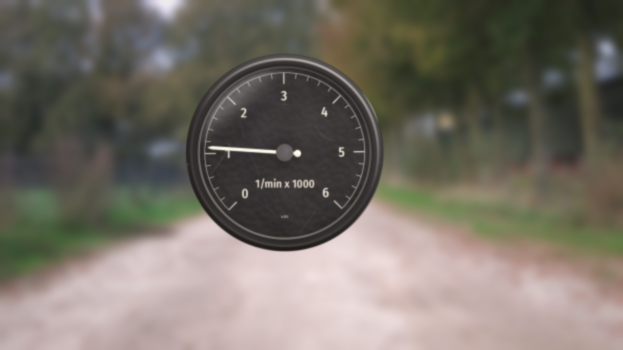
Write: **1100** rpm
